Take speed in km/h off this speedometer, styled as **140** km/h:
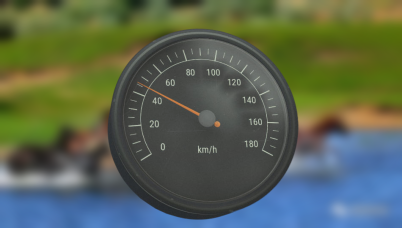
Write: **45** km/h
